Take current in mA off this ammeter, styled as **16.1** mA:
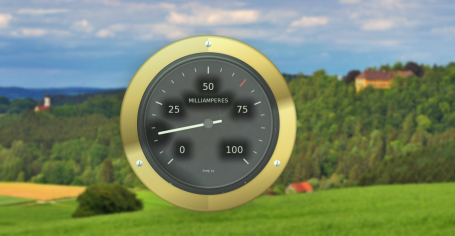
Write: **12.5** mA
